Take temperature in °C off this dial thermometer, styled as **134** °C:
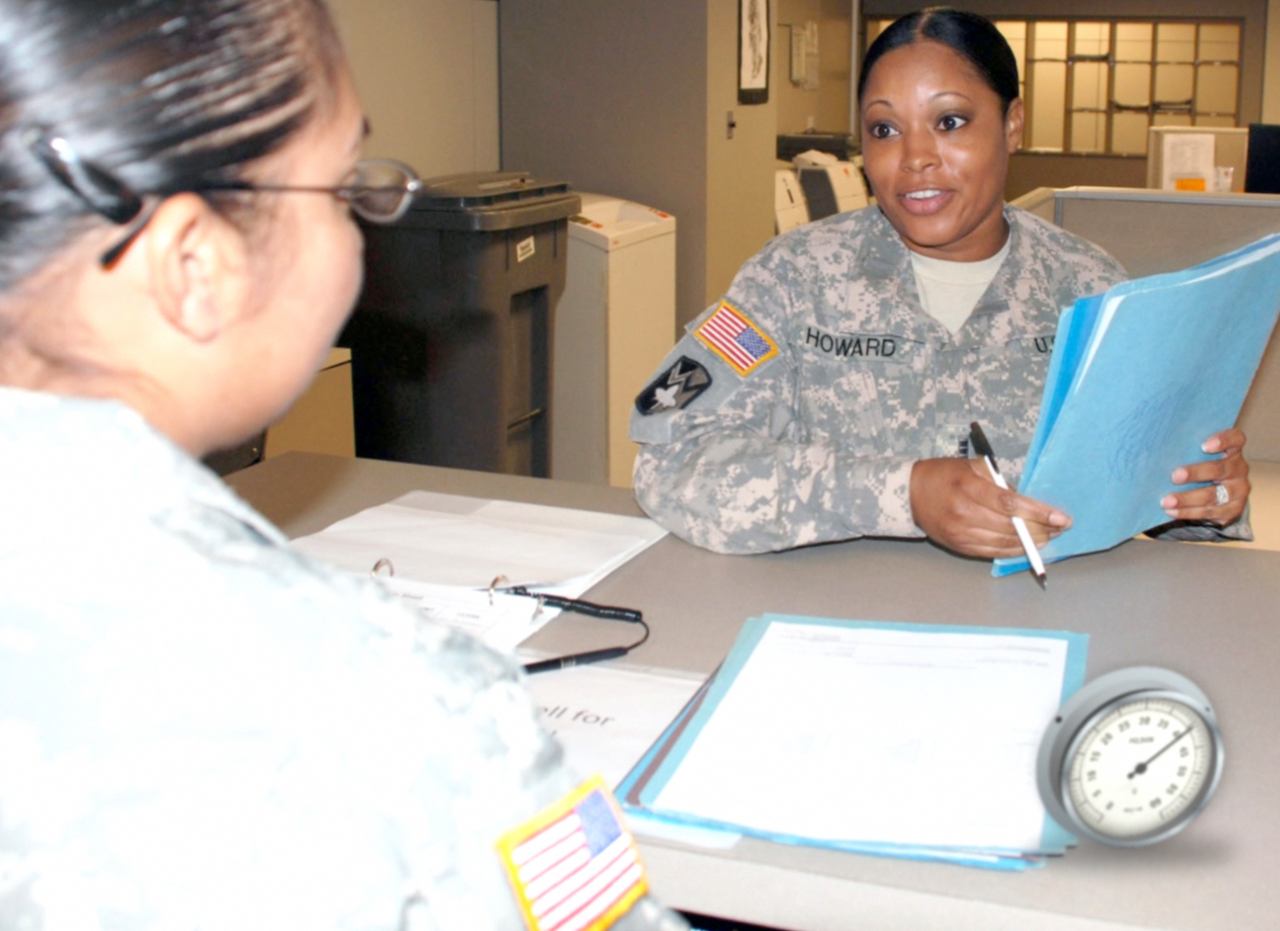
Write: **40** °C
